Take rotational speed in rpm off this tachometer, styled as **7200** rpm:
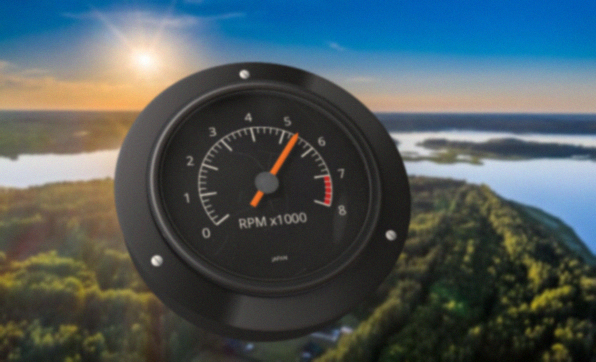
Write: **5400** rpm
